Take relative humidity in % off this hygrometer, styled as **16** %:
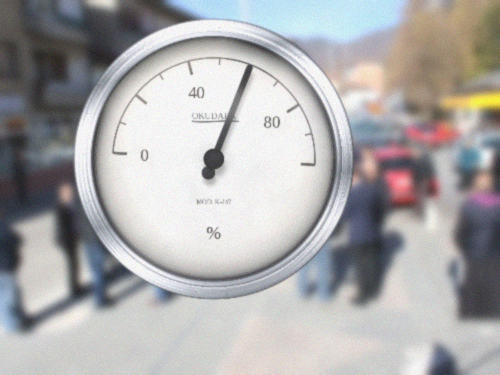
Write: **60** %
